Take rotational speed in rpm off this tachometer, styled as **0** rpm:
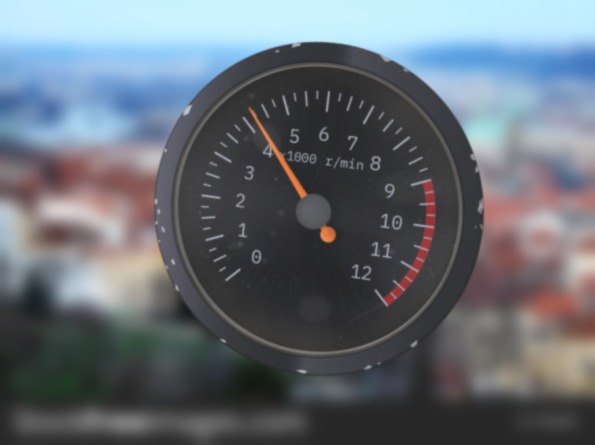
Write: **4250** rpm
